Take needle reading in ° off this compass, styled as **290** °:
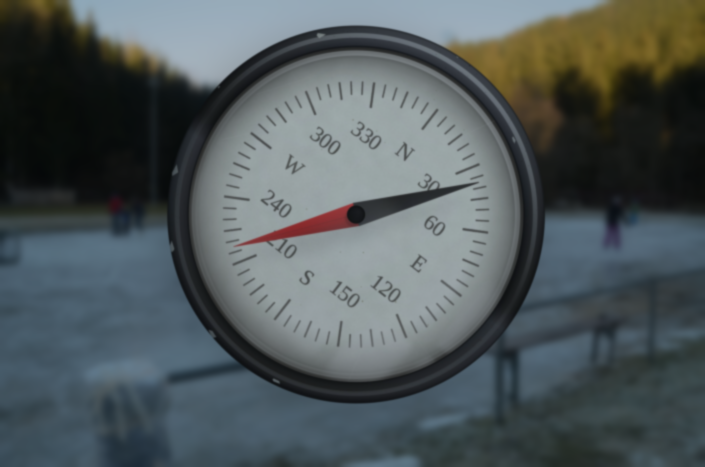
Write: **217.5** °
